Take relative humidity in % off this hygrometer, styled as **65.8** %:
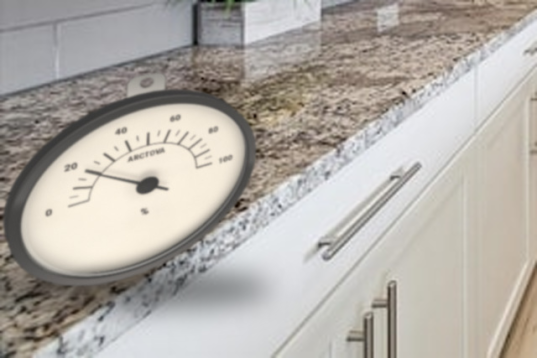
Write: **20** %
